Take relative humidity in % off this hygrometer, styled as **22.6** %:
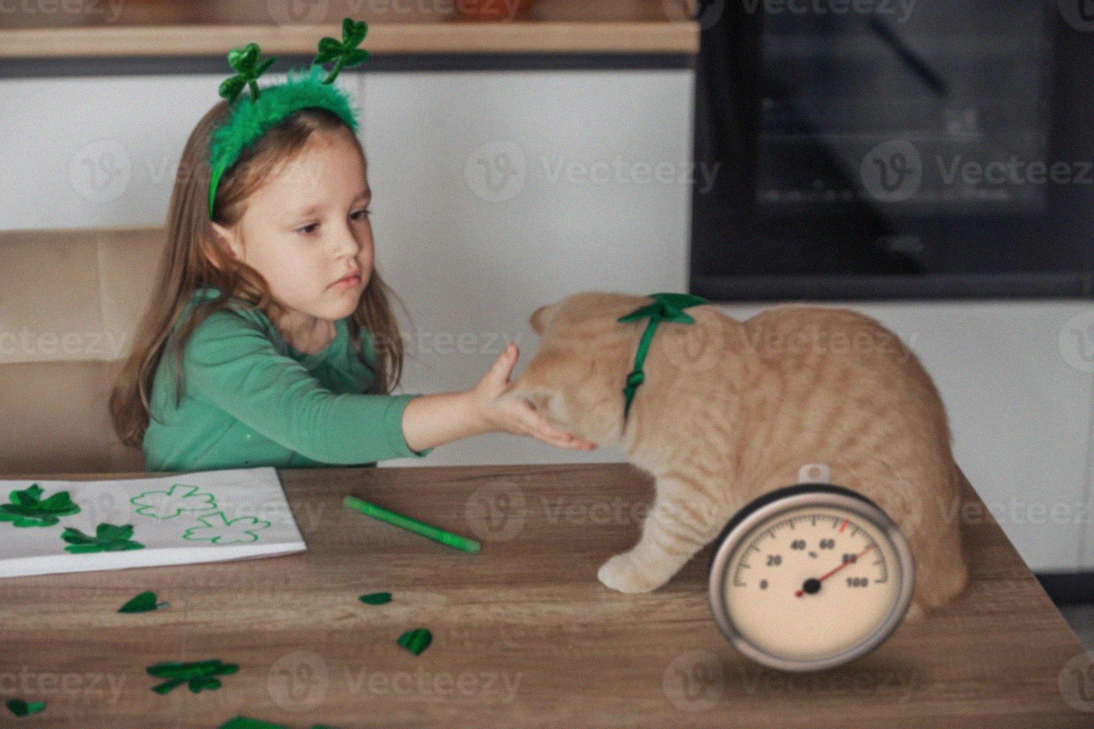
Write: **80** %
